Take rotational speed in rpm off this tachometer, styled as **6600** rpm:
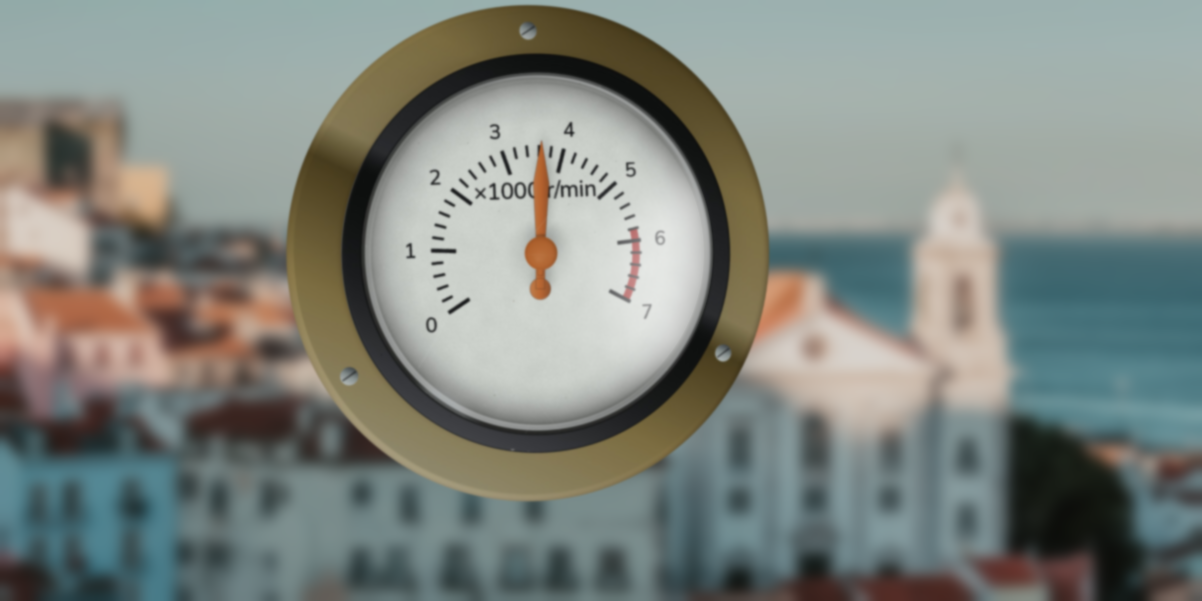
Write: **3600** rpm
